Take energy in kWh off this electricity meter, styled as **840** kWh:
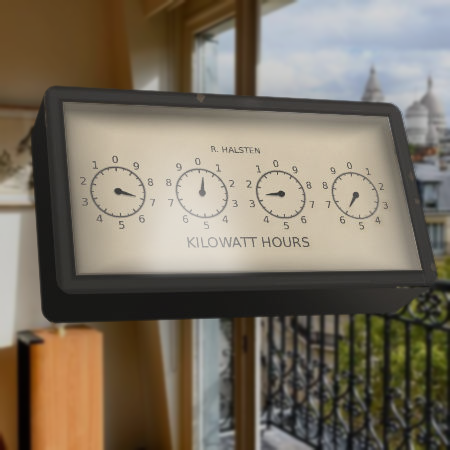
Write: **7026** kWh
